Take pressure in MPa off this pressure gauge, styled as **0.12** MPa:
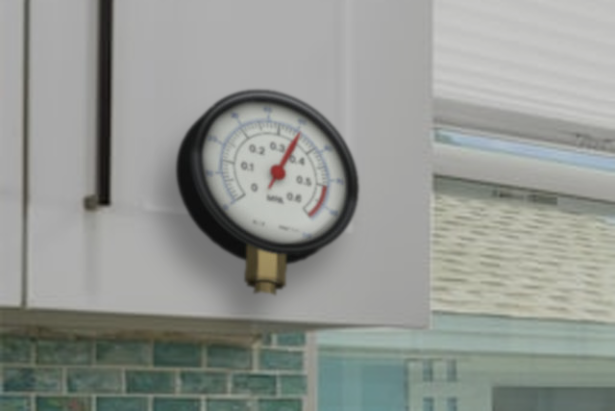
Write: **0.35** MPa
